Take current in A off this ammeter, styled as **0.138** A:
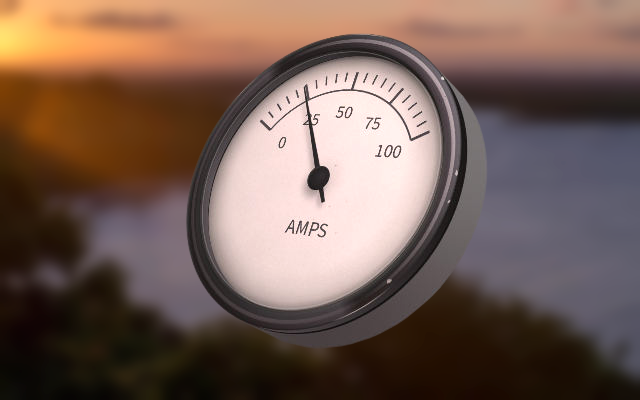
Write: **25** A
